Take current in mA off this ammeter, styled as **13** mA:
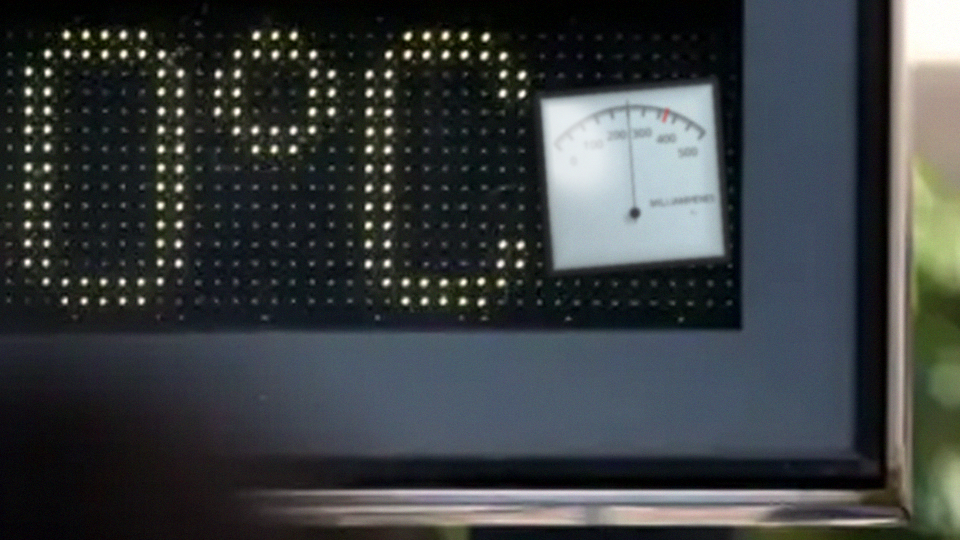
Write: **250** mA
